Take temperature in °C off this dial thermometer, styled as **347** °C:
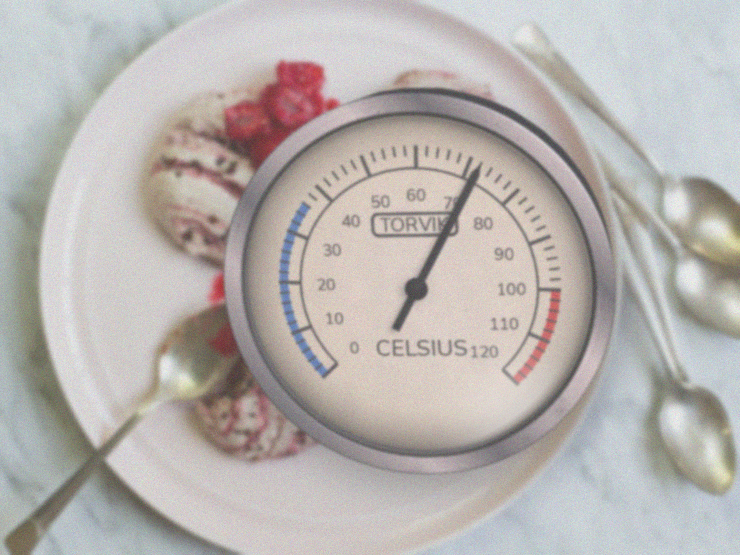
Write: **72** °C
